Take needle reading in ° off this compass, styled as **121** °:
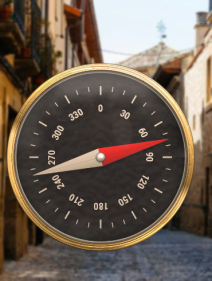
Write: **75** °
